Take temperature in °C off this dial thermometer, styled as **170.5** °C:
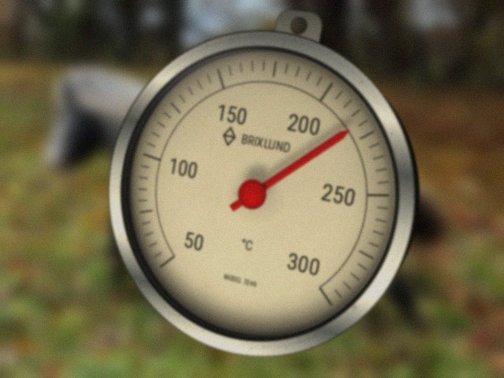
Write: **220** °C
